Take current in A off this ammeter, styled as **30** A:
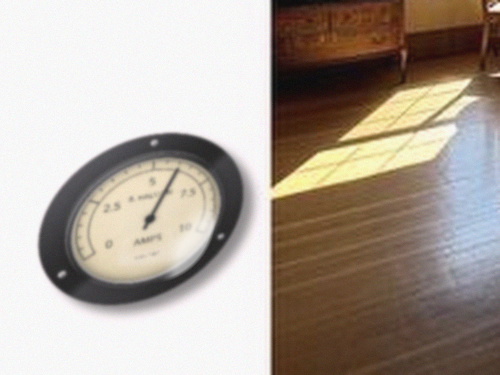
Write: **6** A
